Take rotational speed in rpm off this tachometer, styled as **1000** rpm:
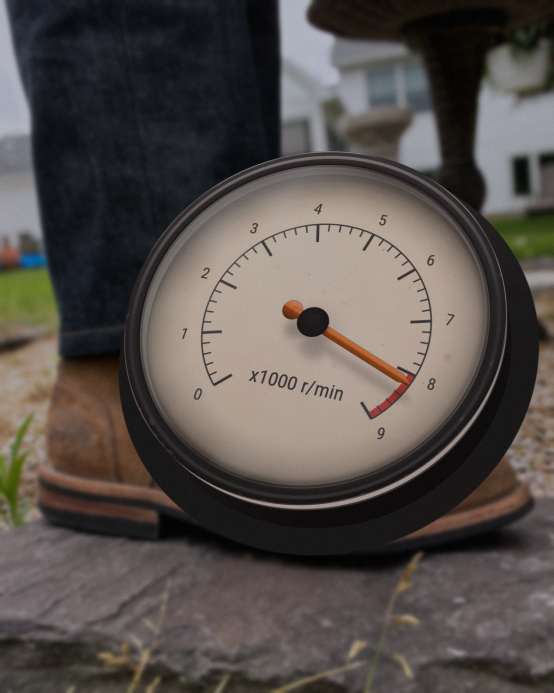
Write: **8200** rpm
